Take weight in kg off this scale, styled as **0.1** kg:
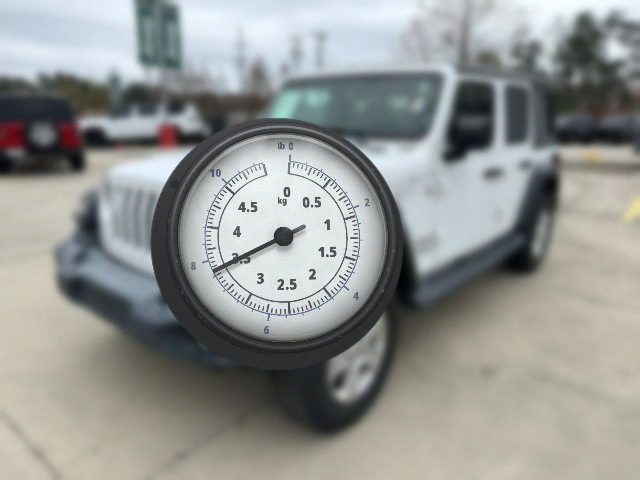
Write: **3.5** kg
